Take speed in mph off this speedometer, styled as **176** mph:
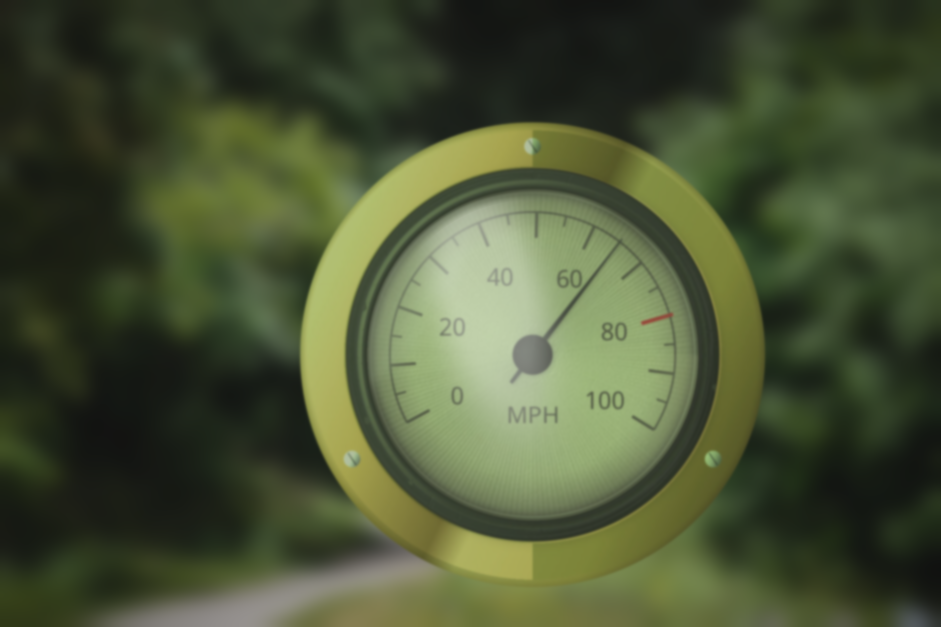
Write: **65** mph
